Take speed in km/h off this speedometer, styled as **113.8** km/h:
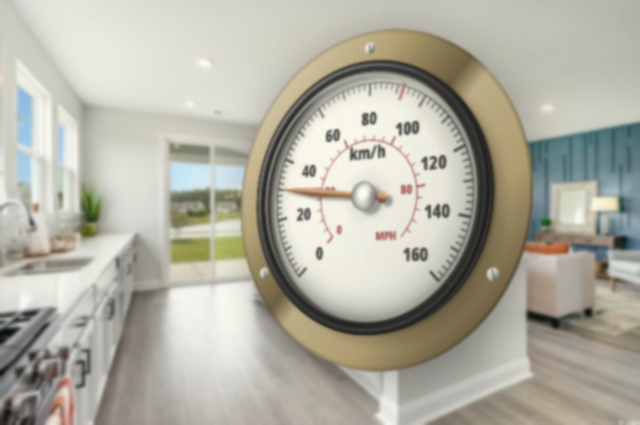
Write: **30** km/h
